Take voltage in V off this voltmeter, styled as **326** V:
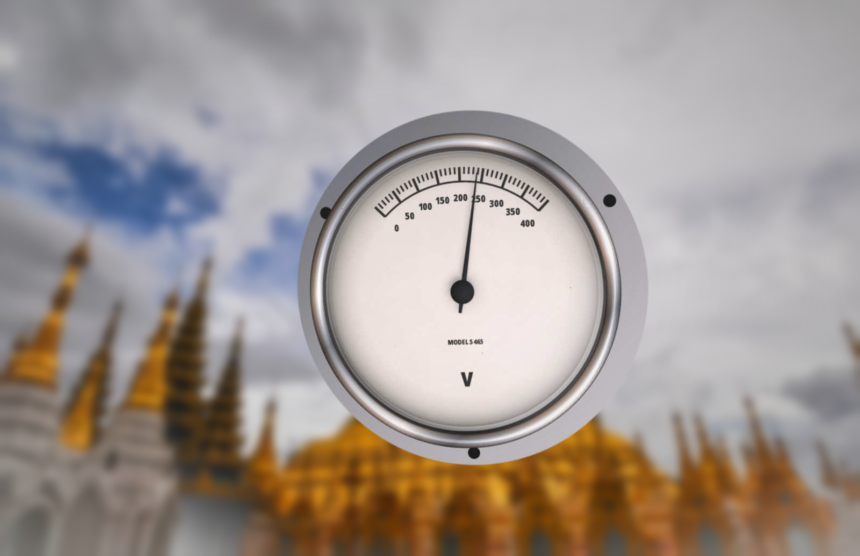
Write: **240** V
